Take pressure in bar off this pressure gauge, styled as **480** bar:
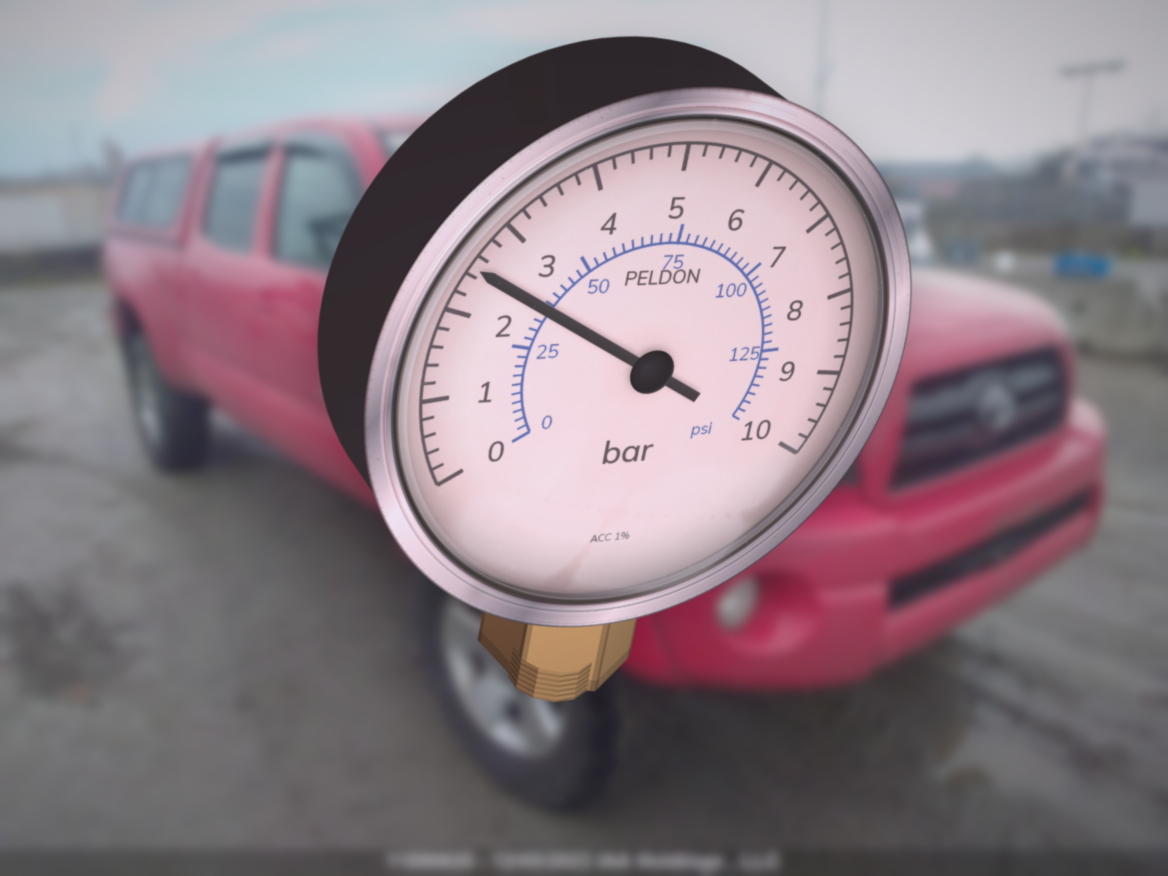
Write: **2.5** bar
